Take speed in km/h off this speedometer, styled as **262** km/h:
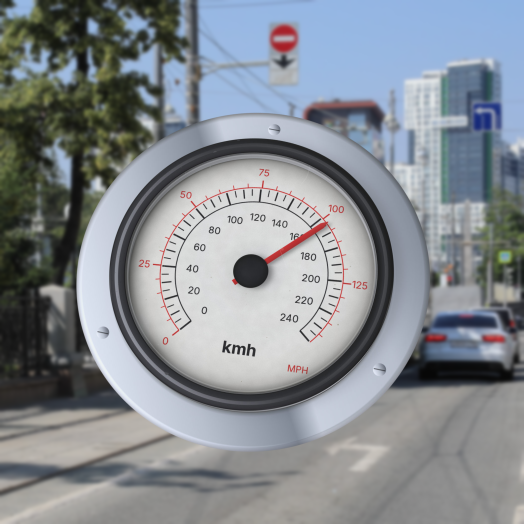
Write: **165** km/h
